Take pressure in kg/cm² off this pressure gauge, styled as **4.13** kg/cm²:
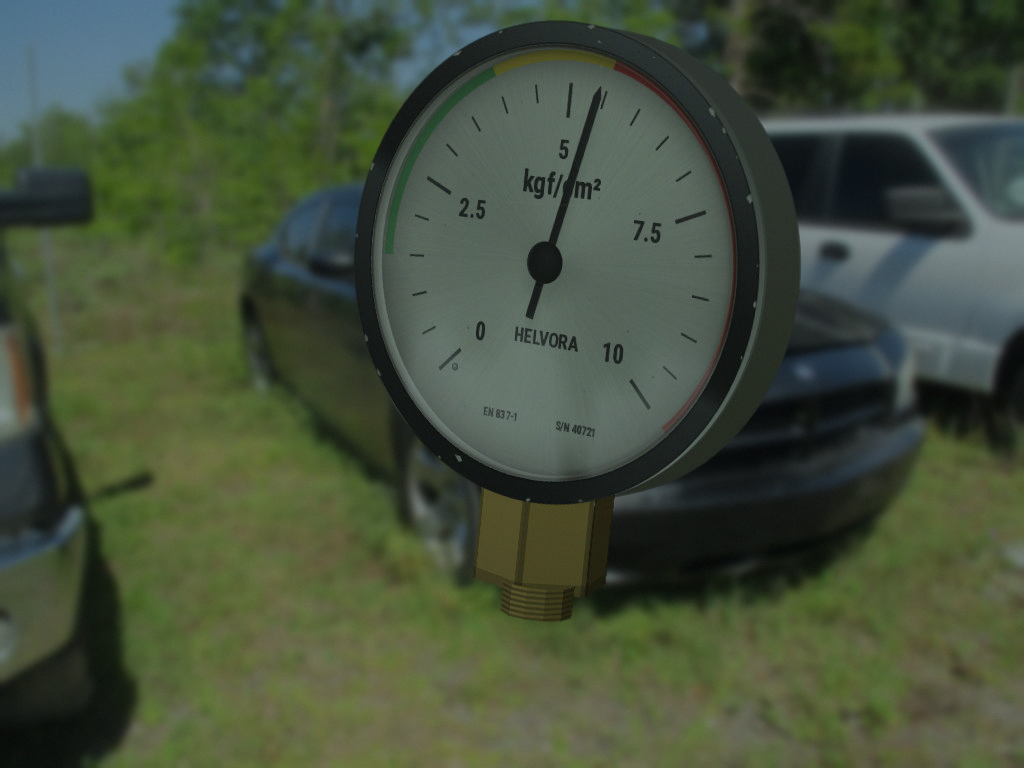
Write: **5.5** kg/cm²
